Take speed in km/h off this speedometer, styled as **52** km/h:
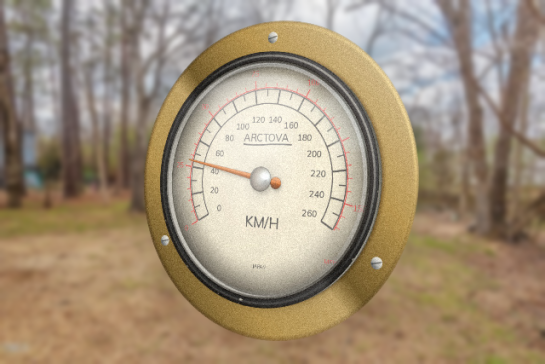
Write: **45** km/h
